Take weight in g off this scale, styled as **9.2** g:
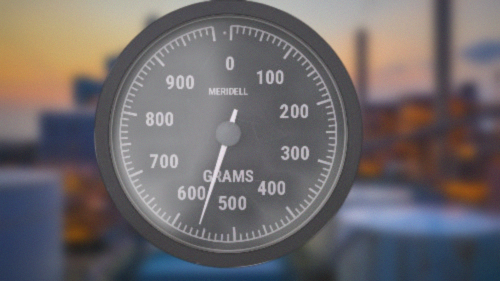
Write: **560** g
